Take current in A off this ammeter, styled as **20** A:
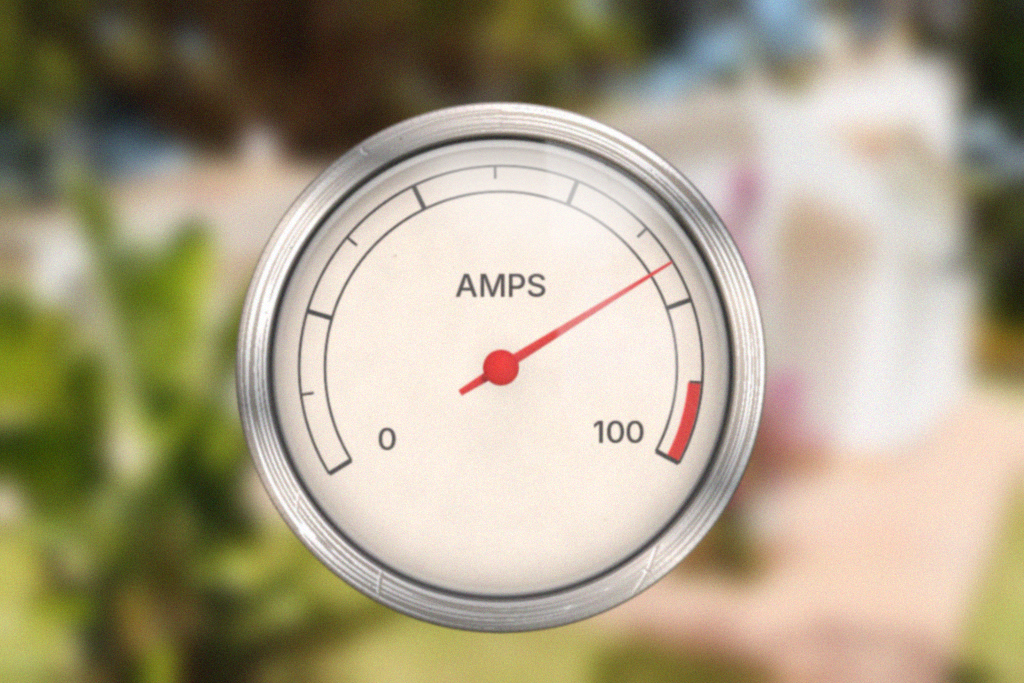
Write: **75** A
